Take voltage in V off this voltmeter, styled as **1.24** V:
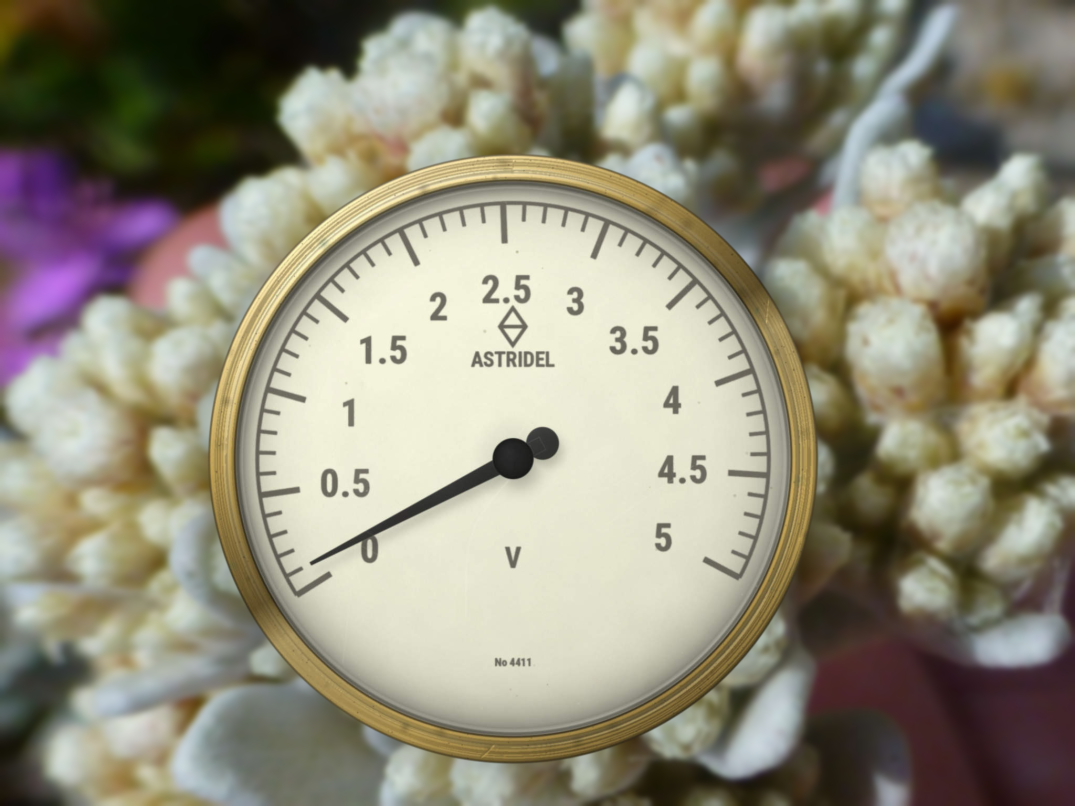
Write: **0.1** V
